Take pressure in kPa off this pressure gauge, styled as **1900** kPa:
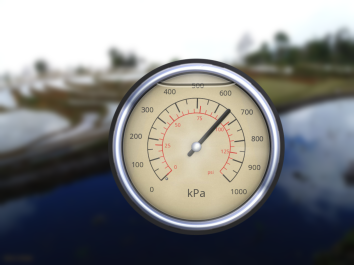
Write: **650** kPa
